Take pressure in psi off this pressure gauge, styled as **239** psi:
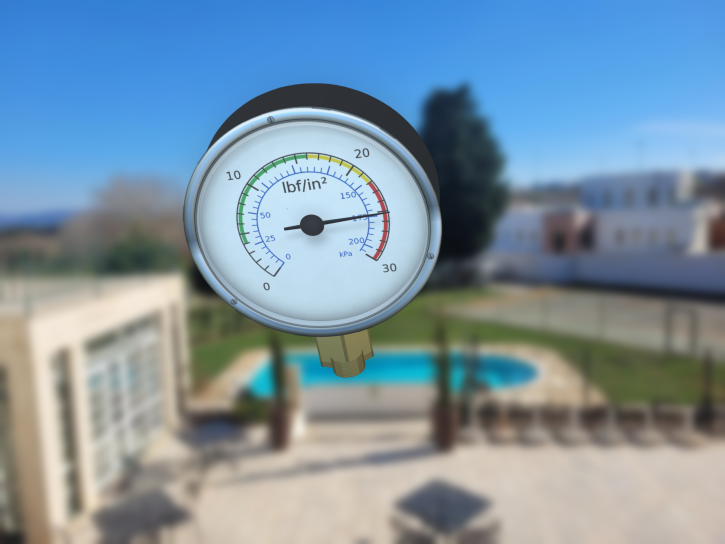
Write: **25** psi
